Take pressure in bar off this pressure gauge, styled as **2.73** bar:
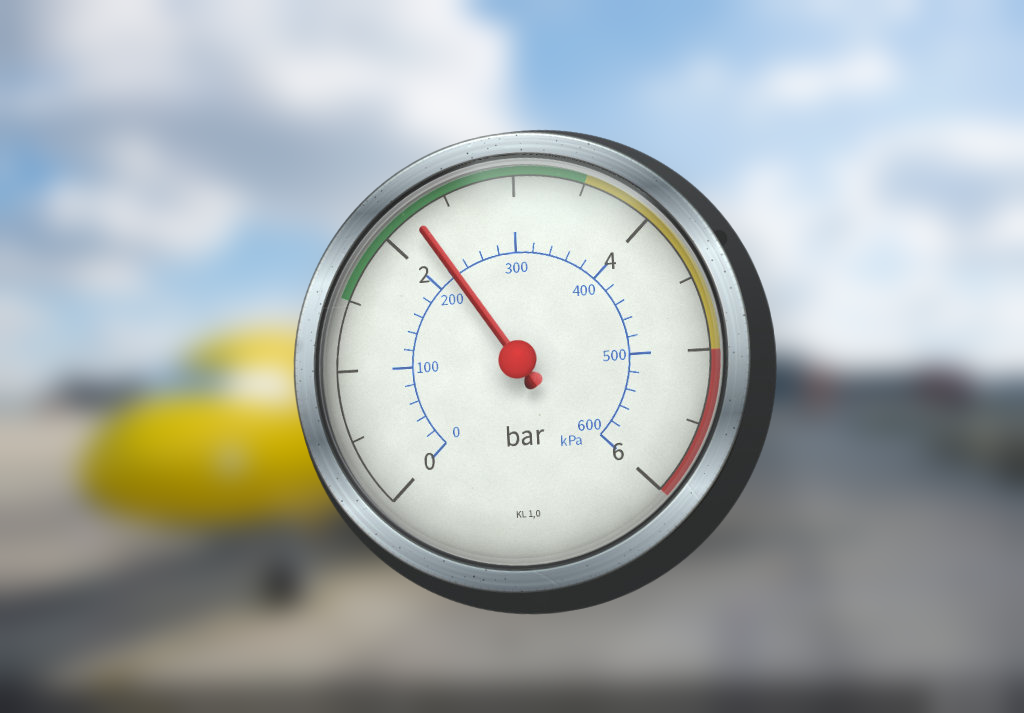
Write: **2.25** bar
